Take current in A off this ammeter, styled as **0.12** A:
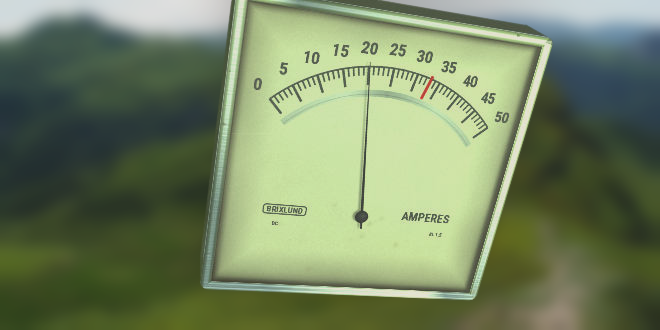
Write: **20** A
